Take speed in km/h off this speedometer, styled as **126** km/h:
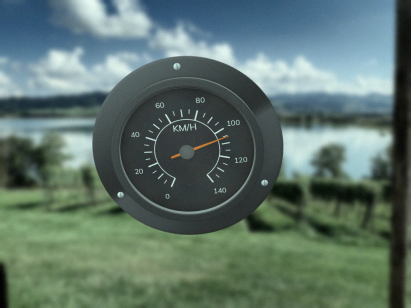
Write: **105** km/h
